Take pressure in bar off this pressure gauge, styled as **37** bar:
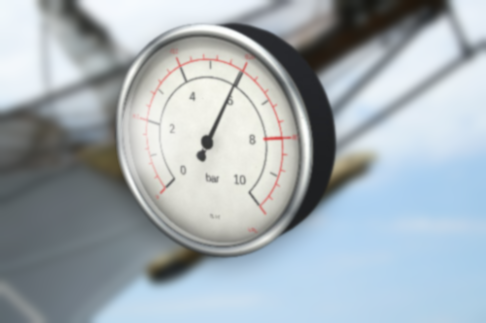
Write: **6** bar
